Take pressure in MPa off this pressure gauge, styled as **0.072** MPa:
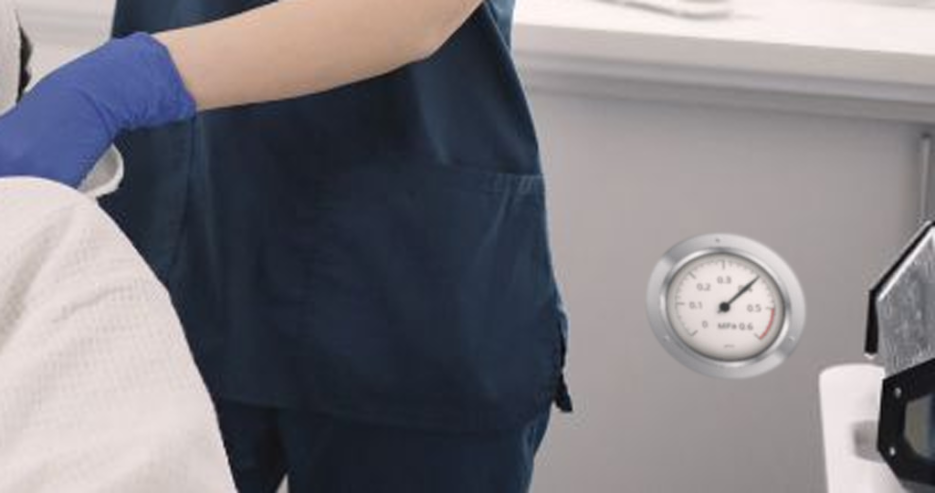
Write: **0.4** MPa
